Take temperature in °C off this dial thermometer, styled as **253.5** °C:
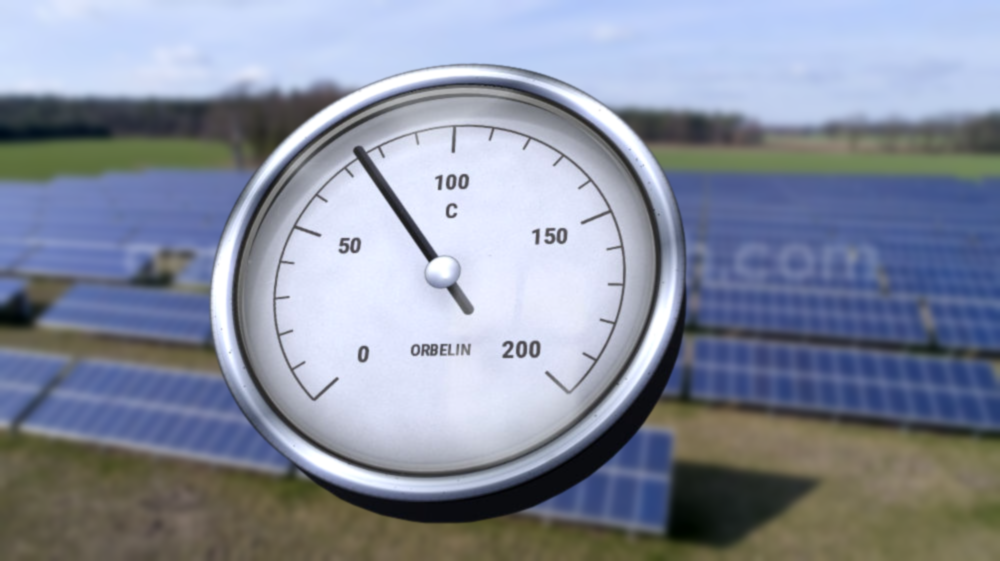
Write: **75** °C
